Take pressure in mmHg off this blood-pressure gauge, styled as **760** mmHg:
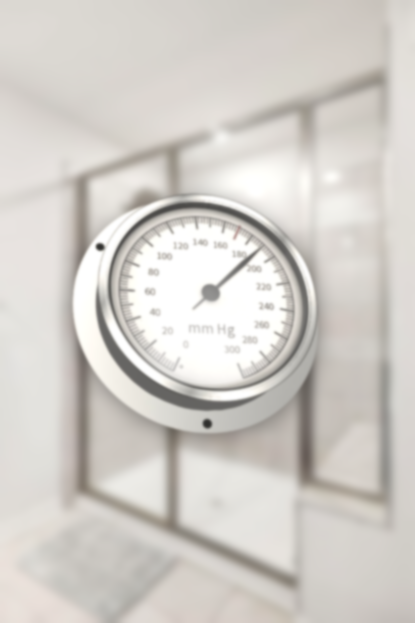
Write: **190** mmHg
